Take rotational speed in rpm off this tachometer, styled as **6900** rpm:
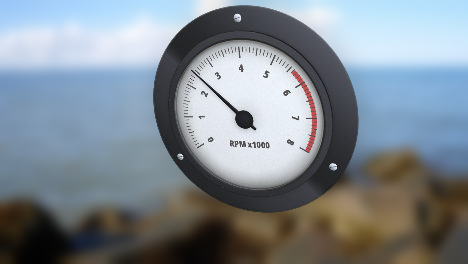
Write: **2500** rpm
